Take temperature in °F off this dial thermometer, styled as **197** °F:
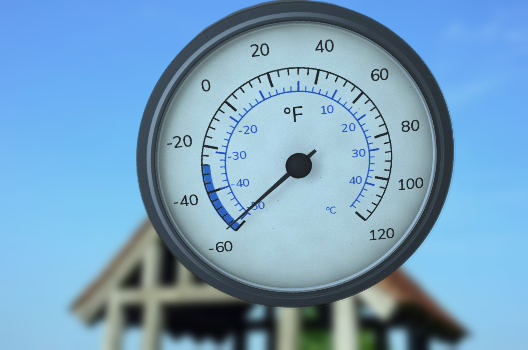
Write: **-56** °F
